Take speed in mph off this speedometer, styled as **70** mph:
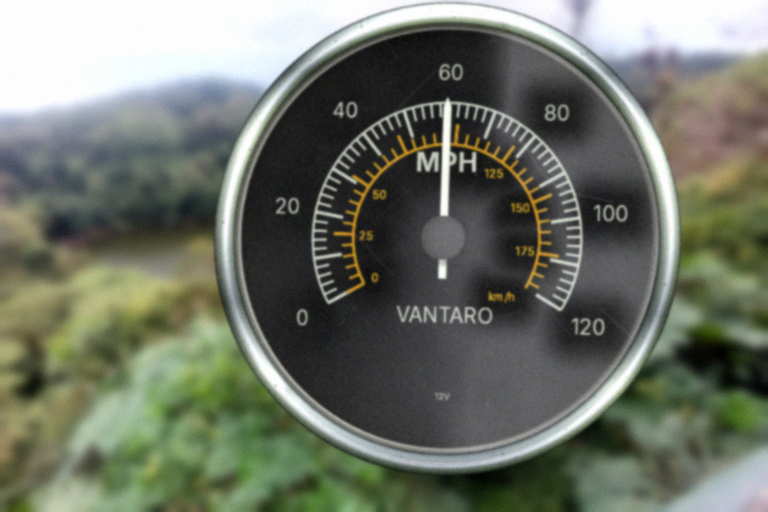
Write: **60** mph
